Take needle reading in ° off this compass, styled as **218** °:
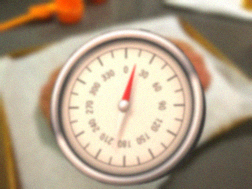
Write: **15** °
